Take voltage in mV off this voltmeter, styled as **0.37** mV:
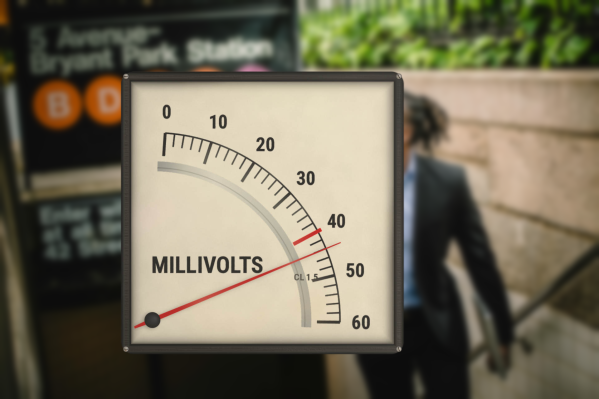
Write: **44** mV
